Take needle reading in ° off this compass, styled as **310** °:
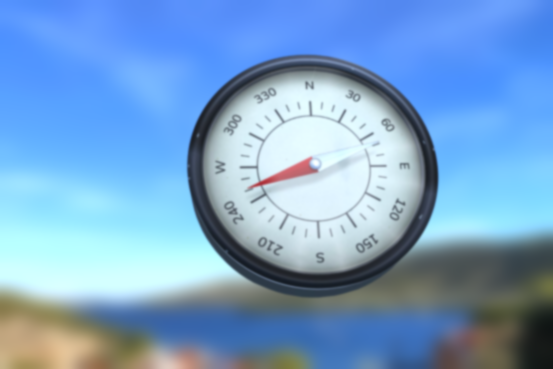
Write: **250** °
